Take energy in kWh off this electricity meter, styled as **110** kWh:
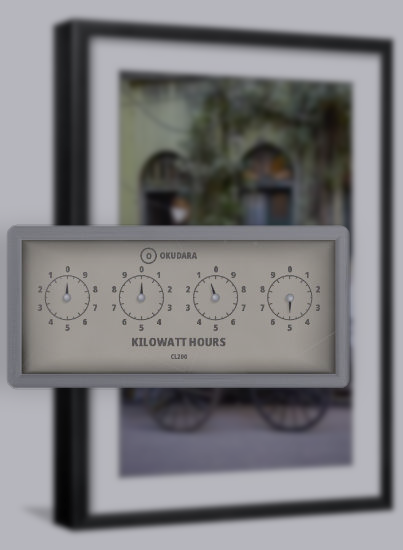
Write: **5** kWh
